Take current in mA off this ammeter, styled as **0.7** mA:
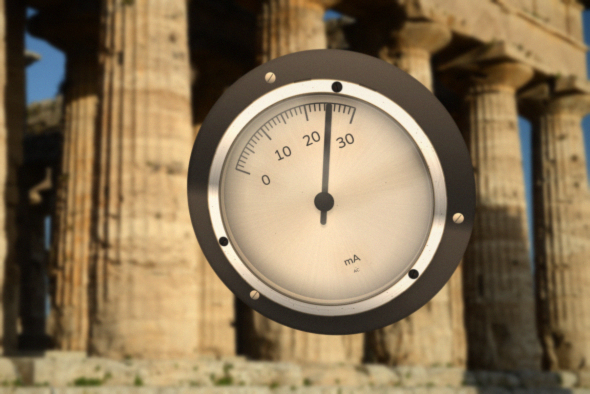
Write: **25** mA
